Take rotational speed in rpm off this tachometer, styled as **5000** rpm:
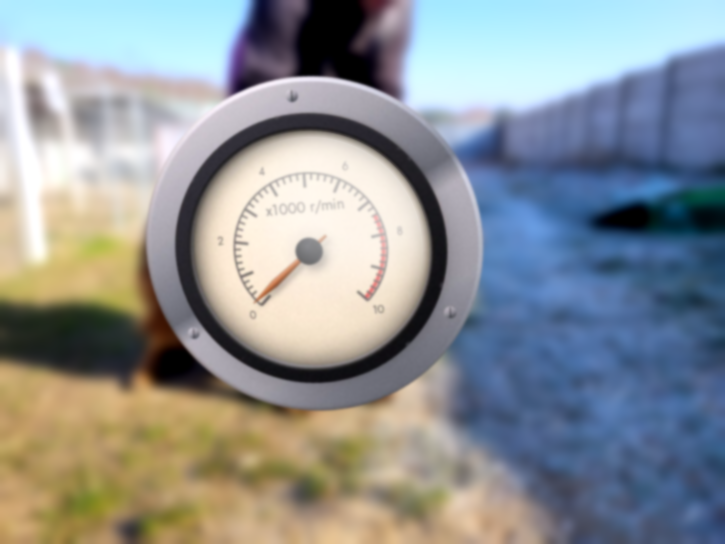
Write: **200** rpm
